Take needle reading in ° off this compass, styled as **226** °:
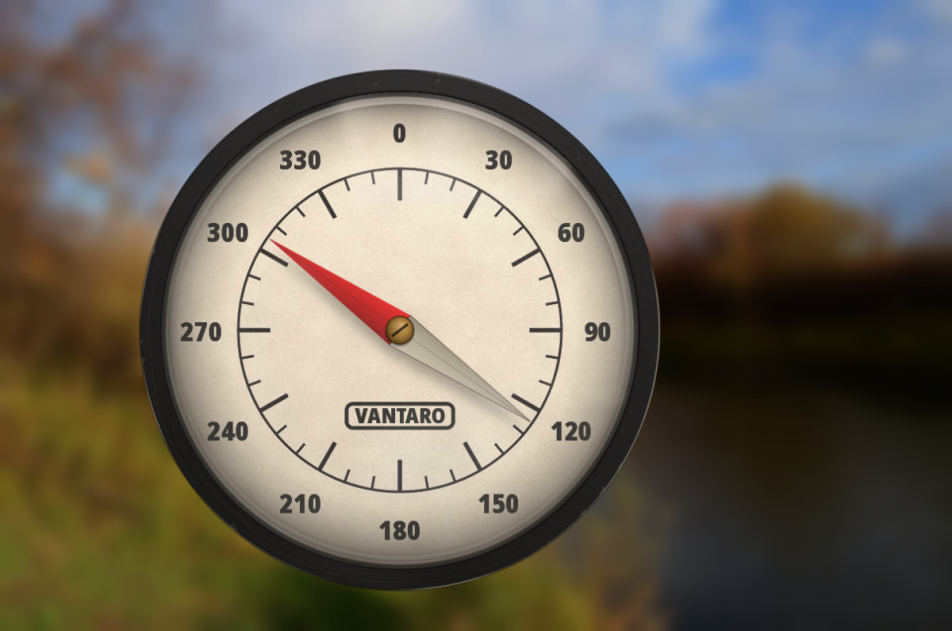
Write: **305** °
